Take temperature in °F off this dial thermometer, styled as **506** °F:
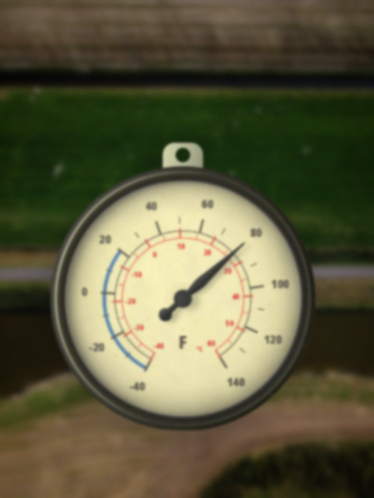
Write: **80** °F
